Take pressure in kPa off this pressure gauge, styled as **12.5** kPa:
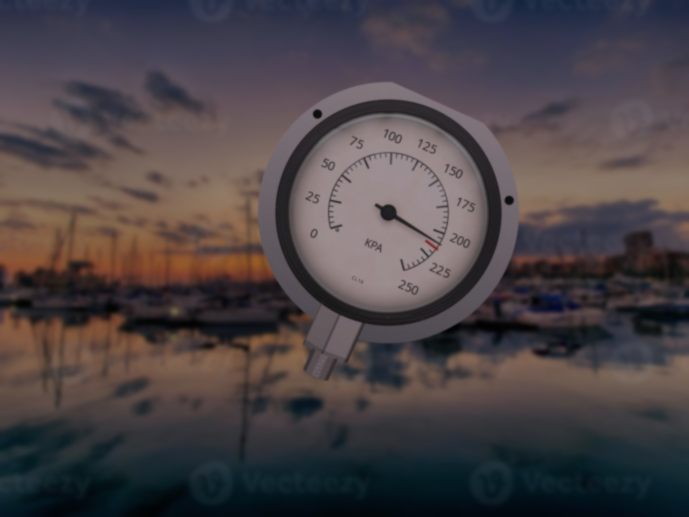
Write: **210** kPa
